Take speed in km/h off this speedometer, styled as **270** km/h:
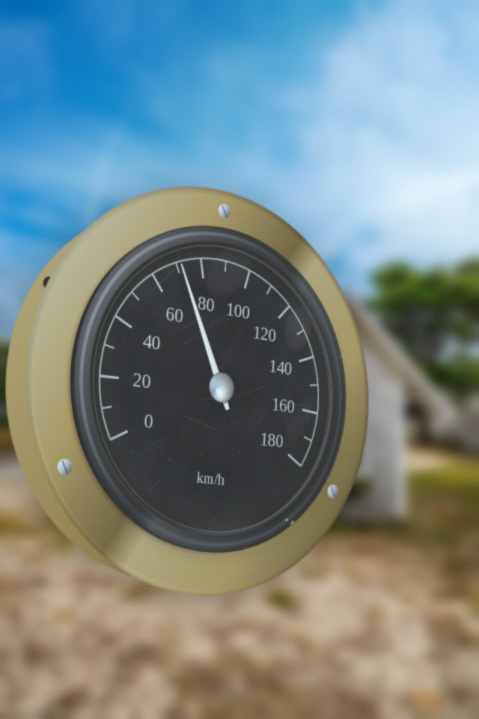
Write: **70** km/h
